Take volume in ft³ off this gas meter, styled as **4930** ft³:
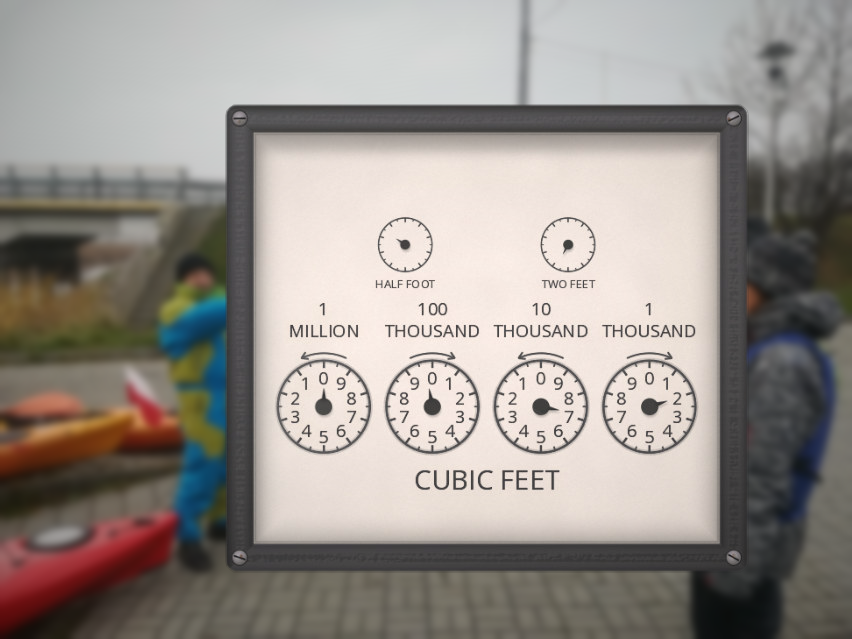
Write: **997200** ft³
